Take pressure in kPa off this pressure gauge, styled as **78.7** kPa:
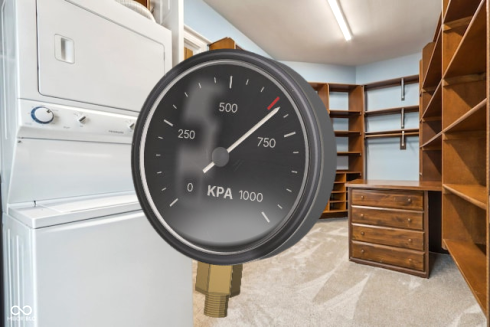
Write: **675** kPa
